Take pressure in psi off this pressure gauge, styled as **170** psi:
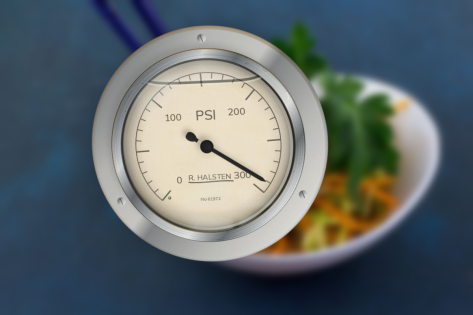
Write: **290** psi
